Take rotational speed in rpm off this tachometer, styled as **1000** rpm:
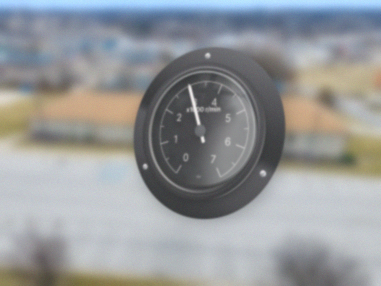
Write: **3000** rpm
